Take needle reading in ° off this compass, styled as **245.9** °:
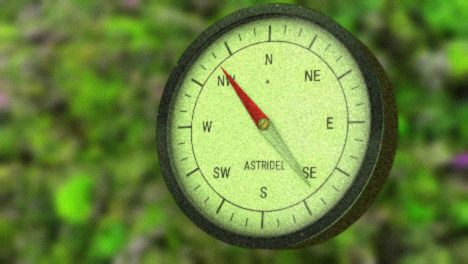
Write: **320** °
